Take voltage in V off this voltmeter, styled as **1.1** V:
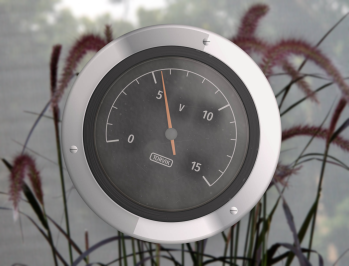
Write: **5.5** V
